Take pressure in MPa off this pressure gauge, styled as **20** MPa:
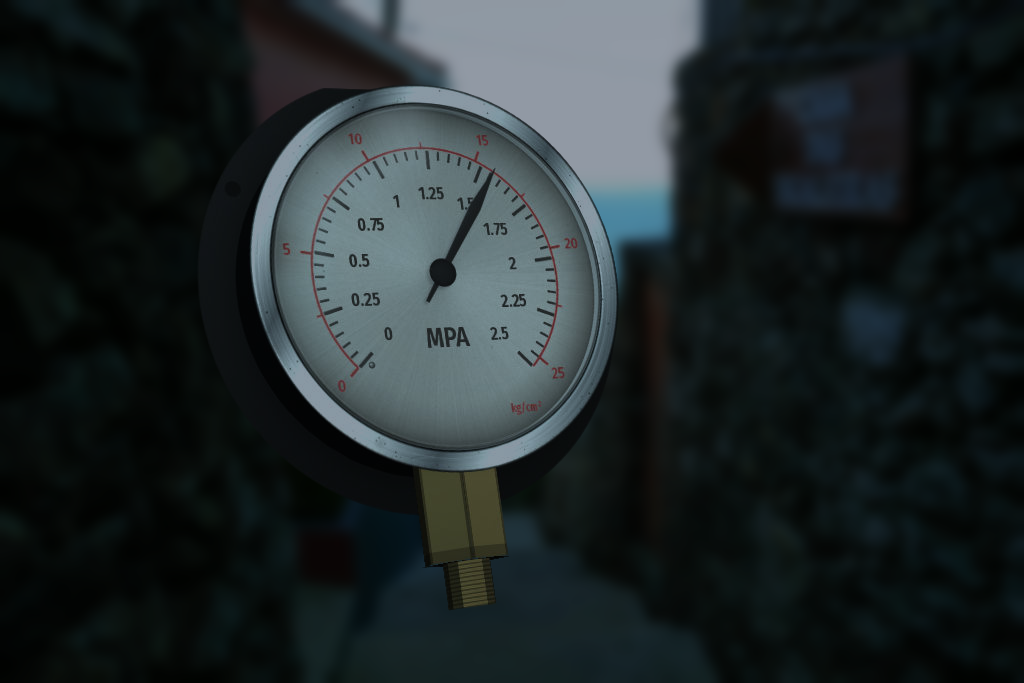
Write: **1.55** MPa
